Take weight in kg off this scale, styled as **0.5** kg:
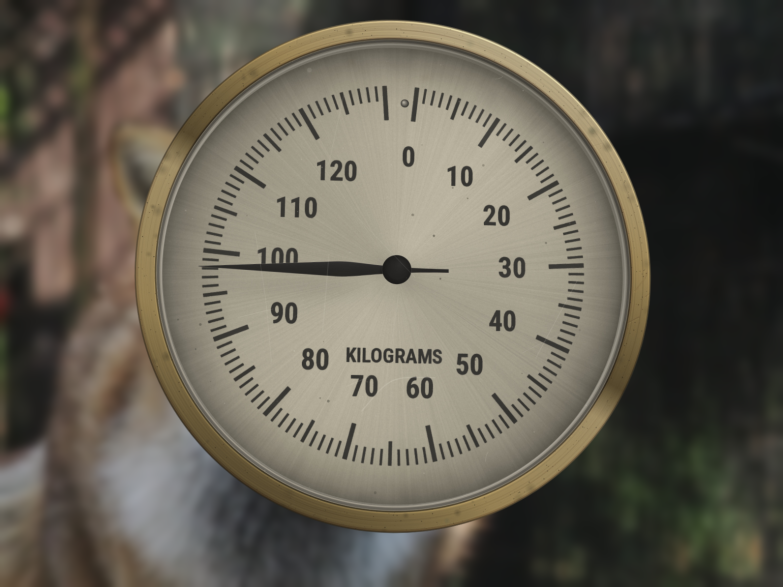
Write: **98** kg
